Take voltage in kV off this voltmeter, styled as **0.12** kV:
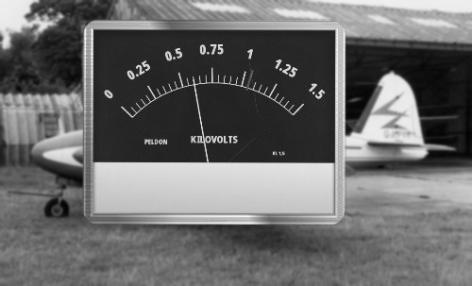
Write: **0.6** kV
